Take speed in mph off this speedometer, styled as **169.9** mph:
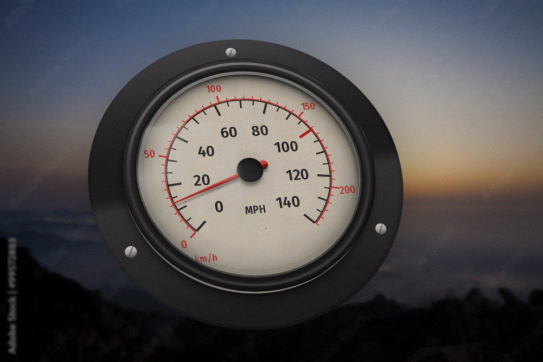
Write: **12.5** mph
